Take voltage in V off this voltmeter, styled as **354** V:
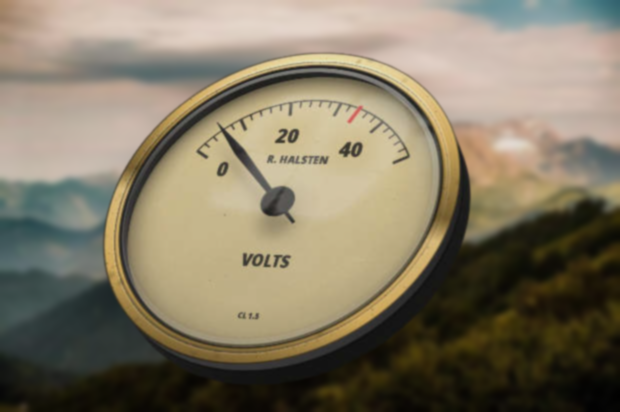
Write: **6** V
